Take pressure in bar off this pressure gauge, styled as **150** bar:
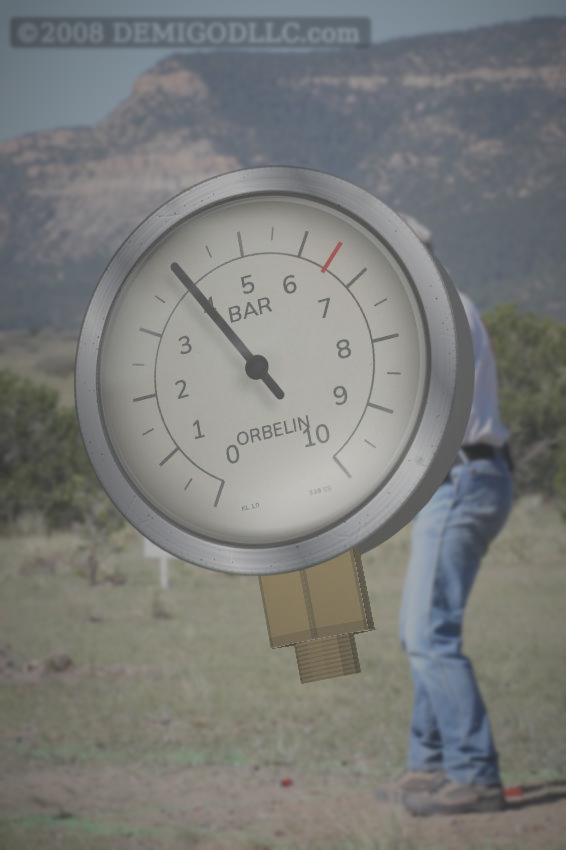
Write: **4** bar
